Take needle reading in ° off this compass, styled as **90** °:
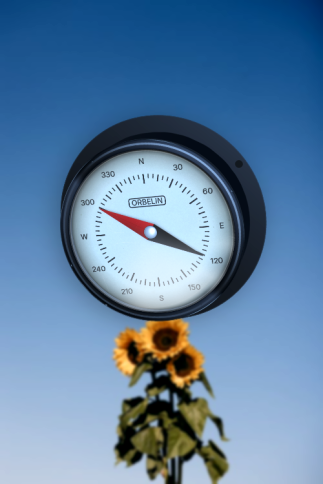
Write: **300** °
